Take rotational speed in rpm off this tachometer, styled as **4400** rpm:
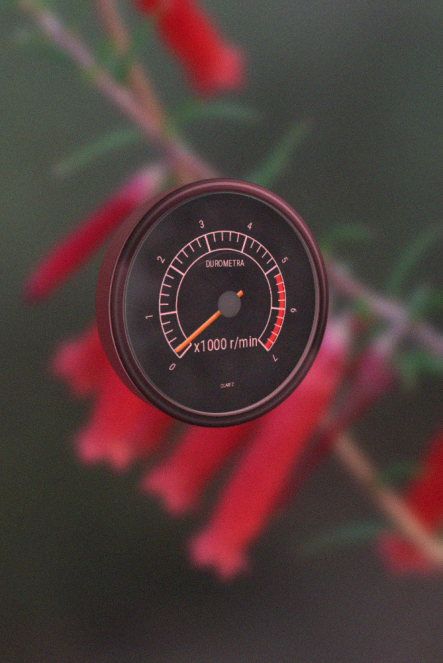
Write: **200** rpm
